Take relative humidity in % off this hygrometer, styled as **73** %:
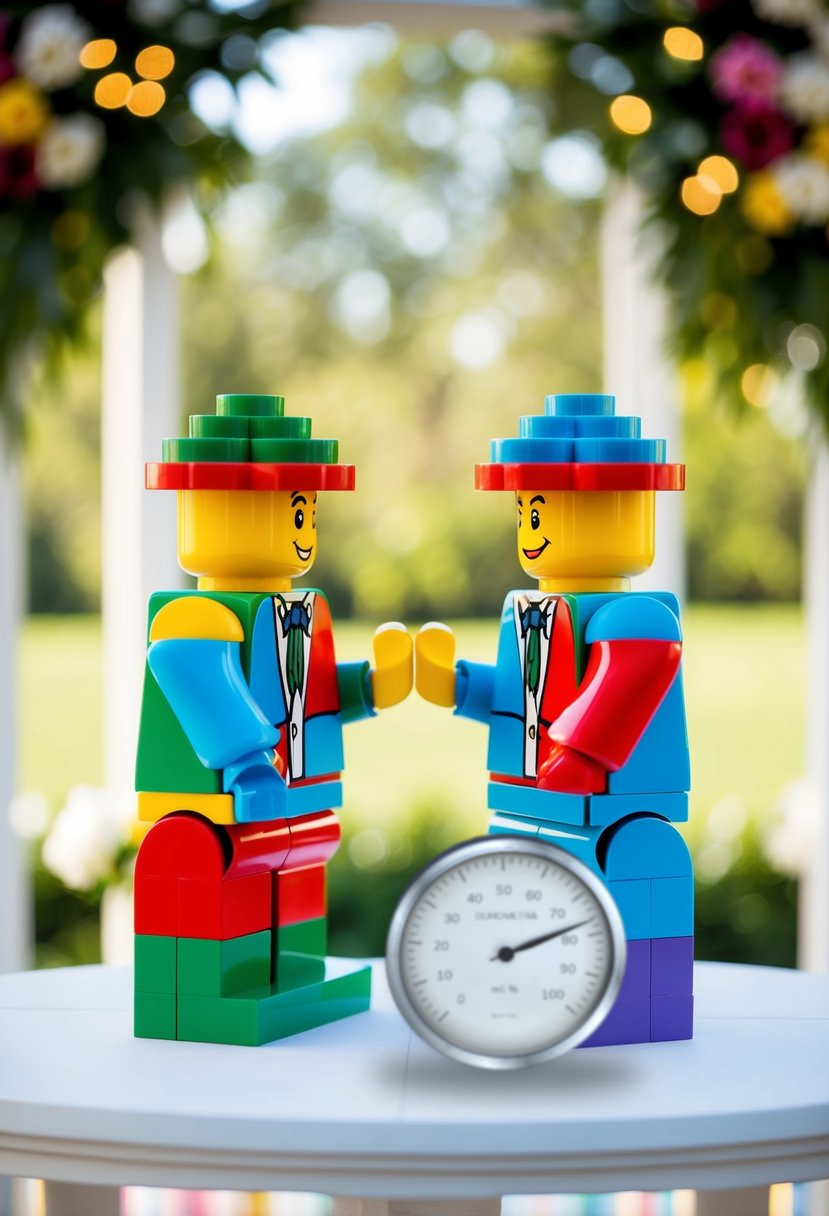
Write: **76** %
